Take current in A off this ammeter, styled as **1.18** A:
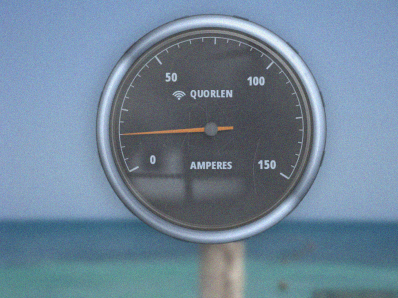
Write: **15** A
